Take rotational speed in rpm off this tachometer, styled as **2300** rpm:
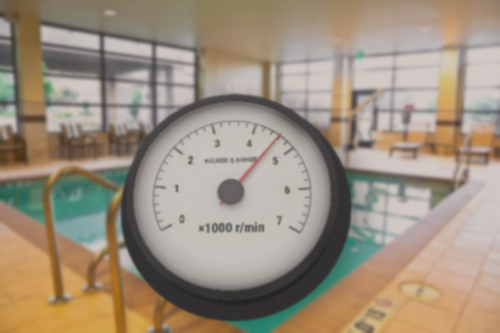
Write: **4600** rpm
